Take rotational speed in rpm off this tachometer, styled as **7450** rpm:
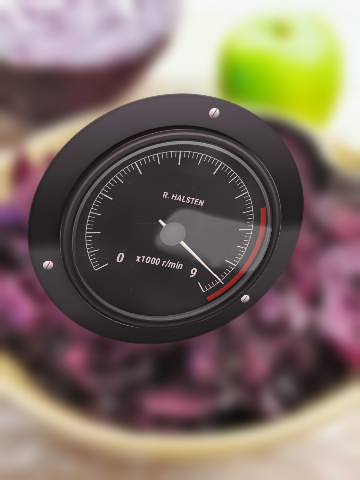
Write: **8500** rpm
